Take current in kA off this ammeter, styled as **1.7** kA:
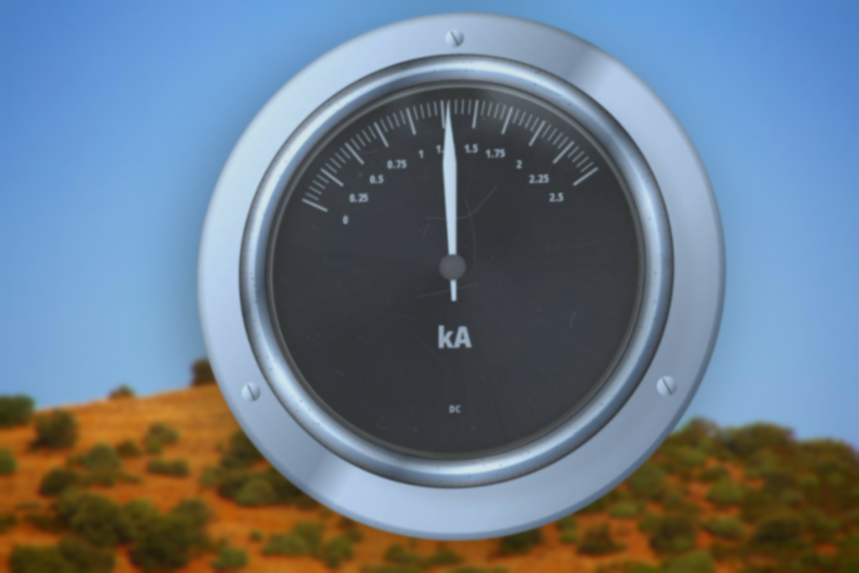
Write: **1.3** kA
